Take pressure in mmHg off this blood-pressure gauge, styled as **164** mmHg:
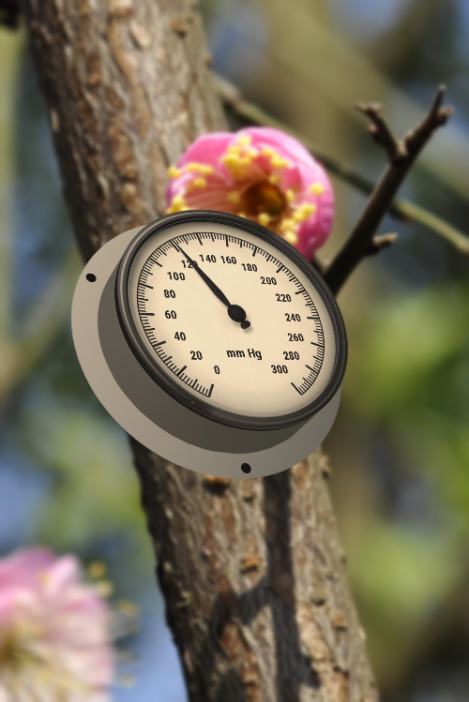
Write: **120** mmHg
